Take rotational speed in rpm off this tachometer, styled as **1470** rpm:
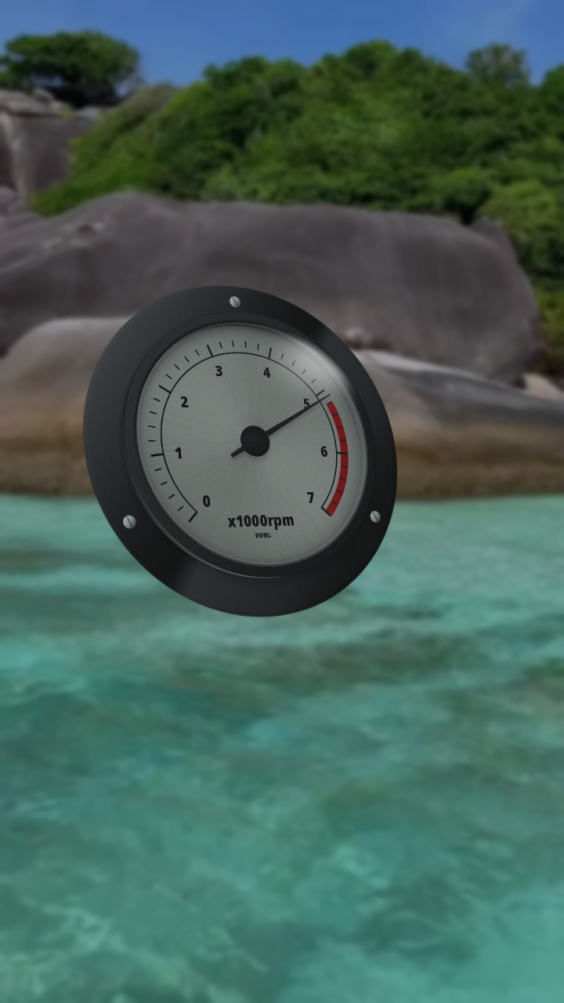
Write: **5100** rpm
